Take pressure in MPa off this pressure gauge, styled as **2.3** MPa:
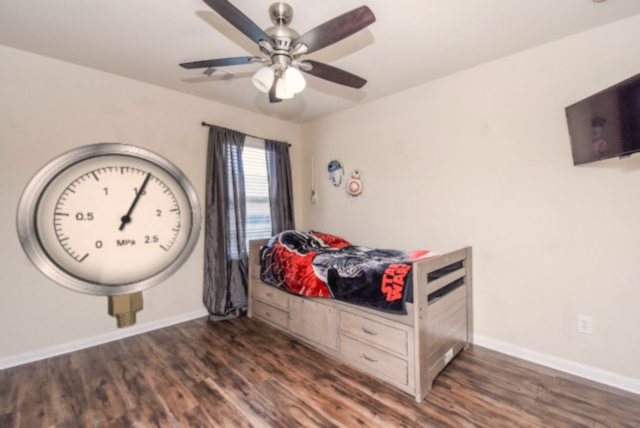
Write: **1.5** MPa
